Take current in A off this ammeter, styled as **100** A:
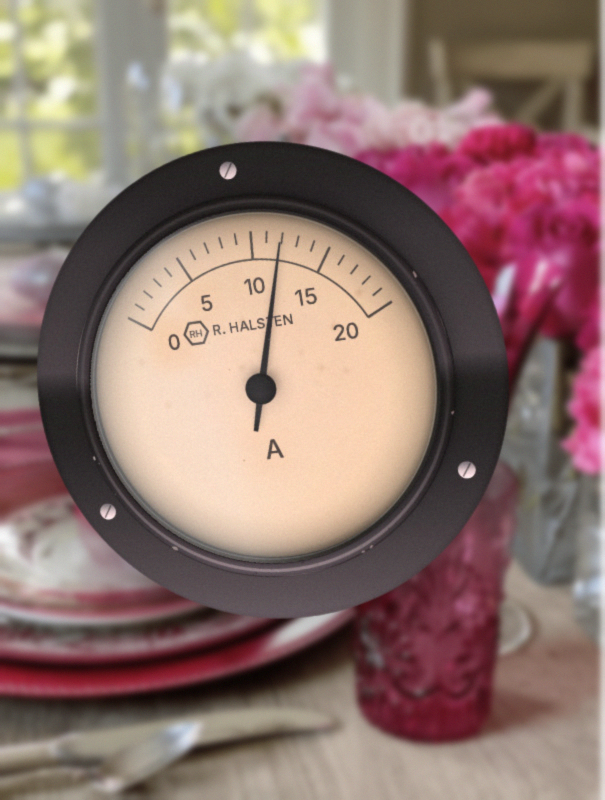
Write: **12** A
